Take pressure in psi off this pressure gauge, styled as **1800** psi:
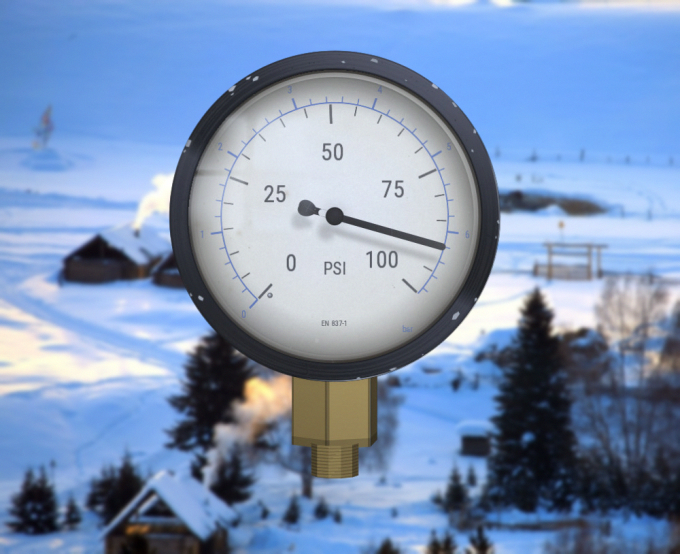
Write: **90** psi
